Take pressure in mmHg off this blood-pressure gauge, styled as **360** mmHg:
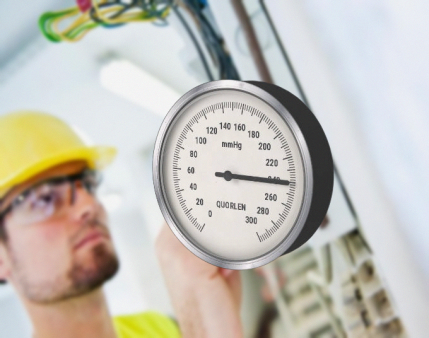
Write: **240** mmHg
